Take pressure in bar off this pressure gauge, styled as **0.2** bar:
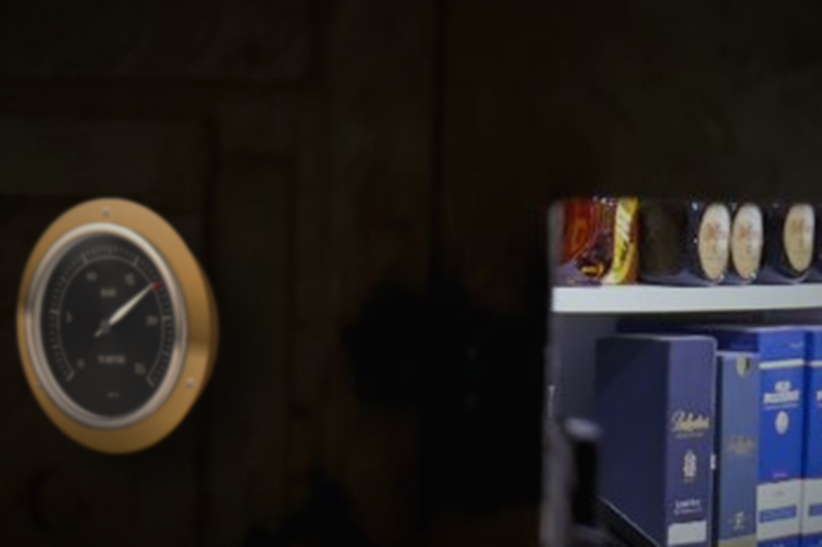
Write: **17.5** bar
